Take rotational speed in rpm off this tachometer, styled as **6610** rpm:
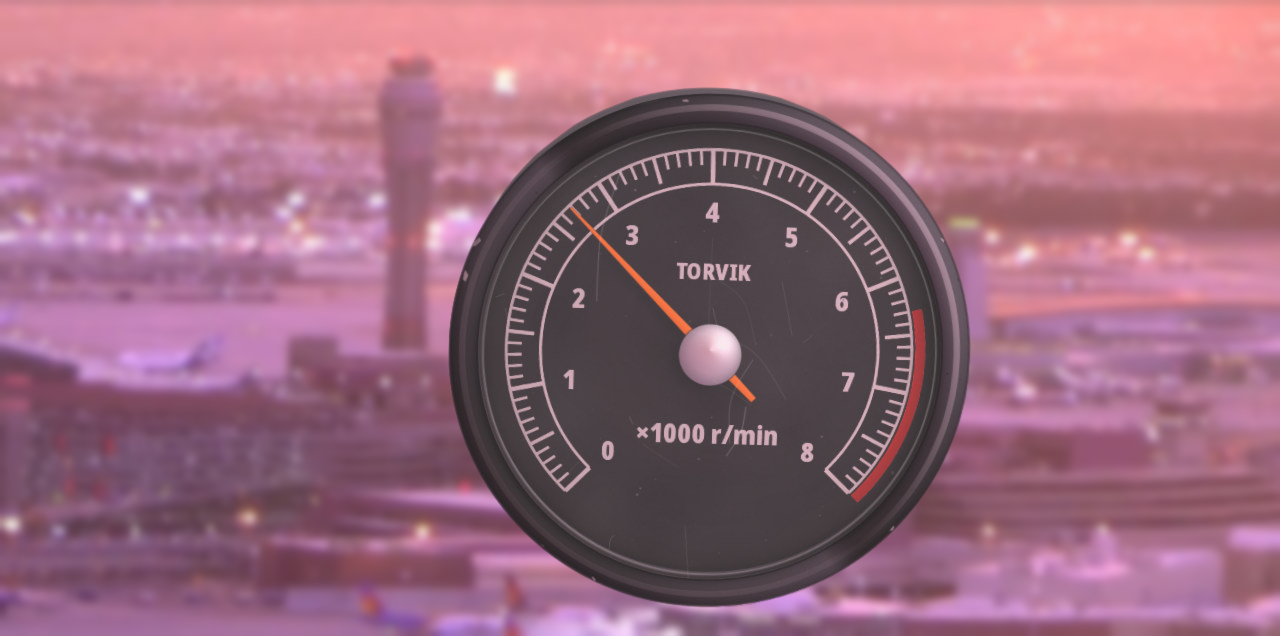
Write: **2700** rpm
